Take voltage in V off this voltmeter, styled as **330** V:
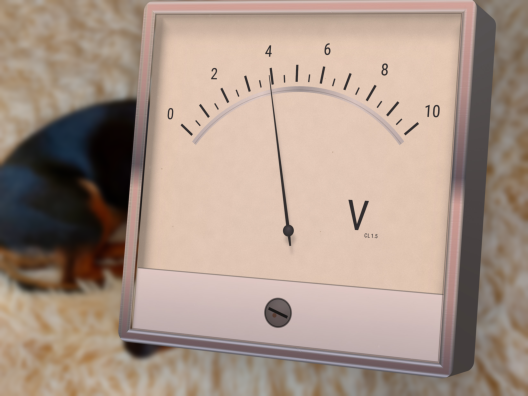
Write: **4** V
